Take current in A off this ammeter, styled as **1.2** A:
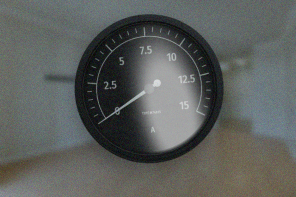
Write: **0** A
